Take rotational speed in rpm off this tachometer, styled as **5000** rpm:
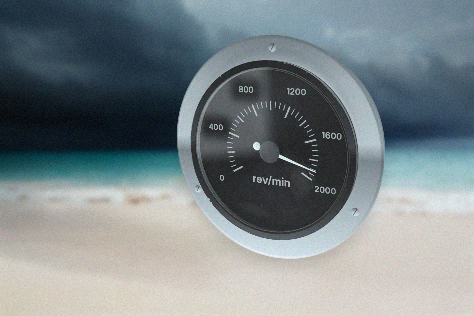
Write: **1900** rpm
